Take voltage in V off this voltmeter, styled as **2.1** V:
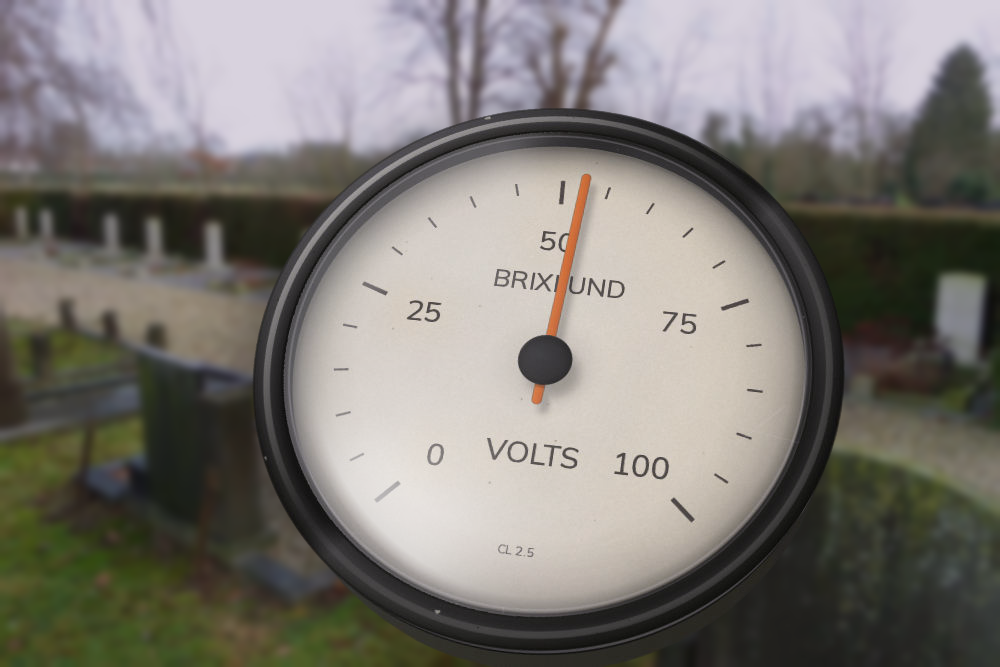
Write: **52.5** V
